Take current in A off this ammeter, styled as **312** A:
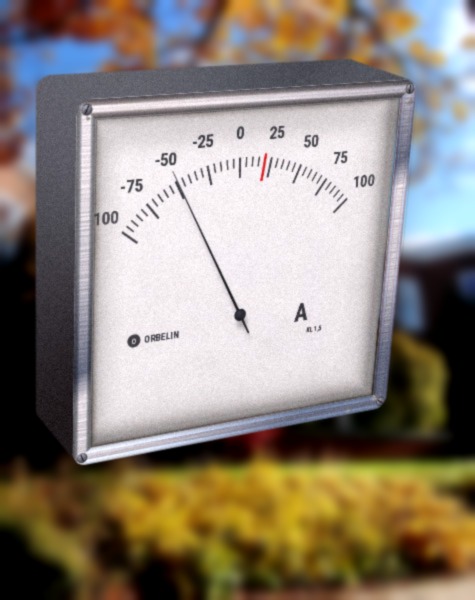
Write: **-50** A
